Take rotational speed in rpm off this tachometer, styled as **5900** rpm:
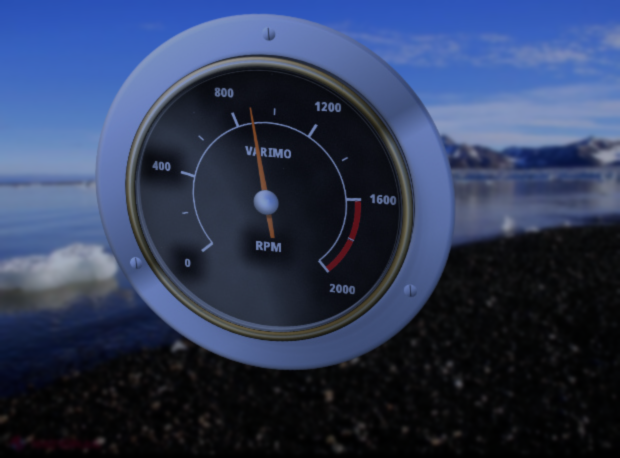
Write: **900** rpm
